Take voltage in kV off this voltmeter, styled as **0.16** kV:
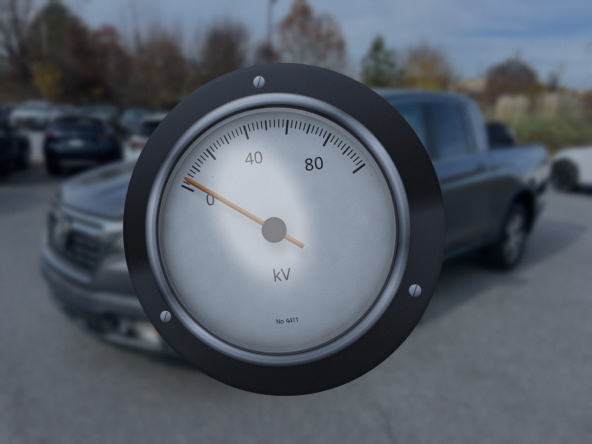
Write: **4** kV
